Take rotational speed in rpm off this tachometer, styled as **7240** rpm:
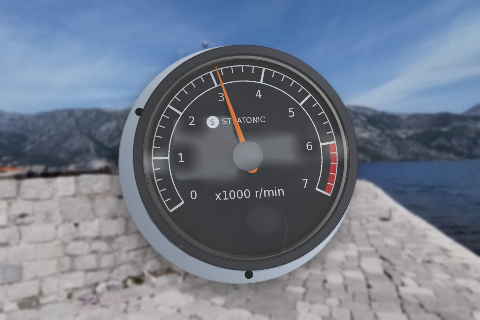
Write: **3100** rpm
